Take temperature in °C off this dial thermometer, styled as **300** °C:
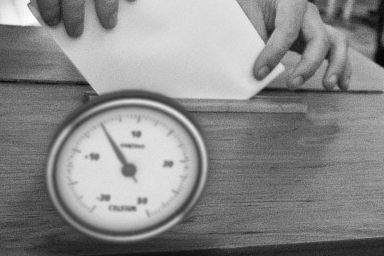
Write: **0** °C
